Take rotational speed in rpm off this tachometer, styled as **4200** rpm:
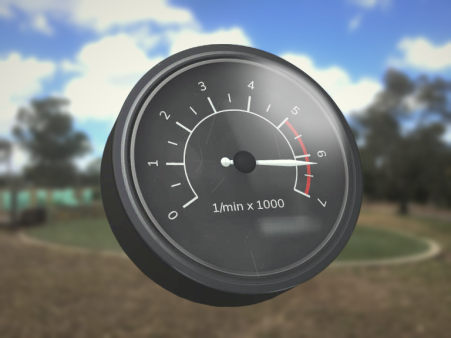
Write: **6250** rpm
